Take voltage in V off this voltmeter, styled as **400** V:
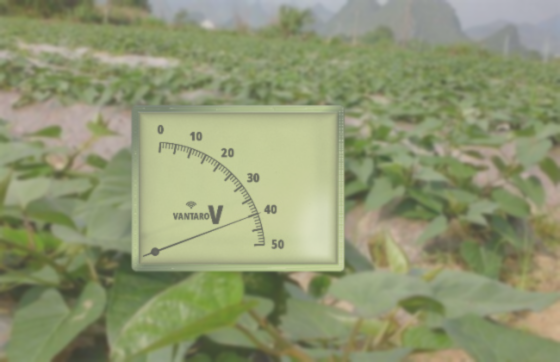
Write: **40** V
